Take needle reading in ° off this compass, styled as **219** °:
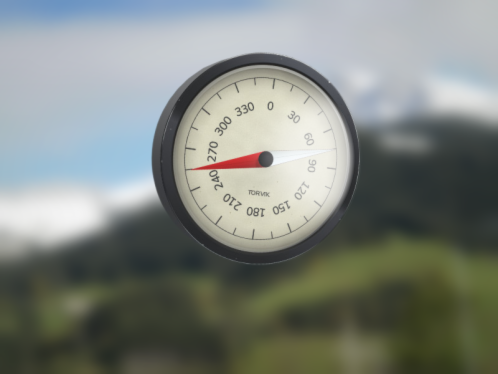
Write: **255** °
